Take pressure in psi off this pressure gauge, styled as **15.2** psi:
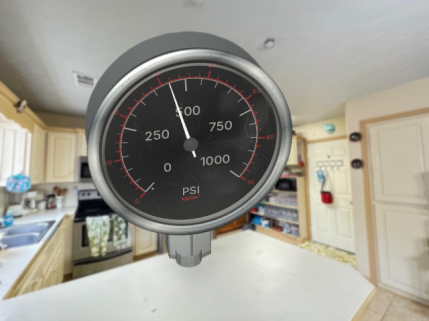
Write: **450** psi
